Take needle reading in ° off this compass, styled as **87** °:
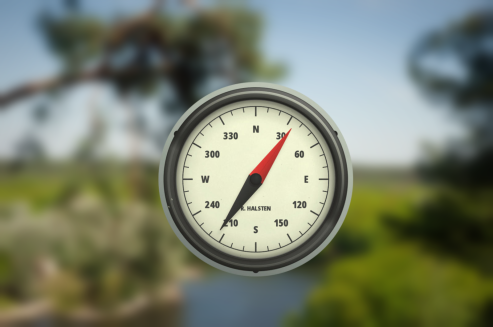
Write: **35** °
